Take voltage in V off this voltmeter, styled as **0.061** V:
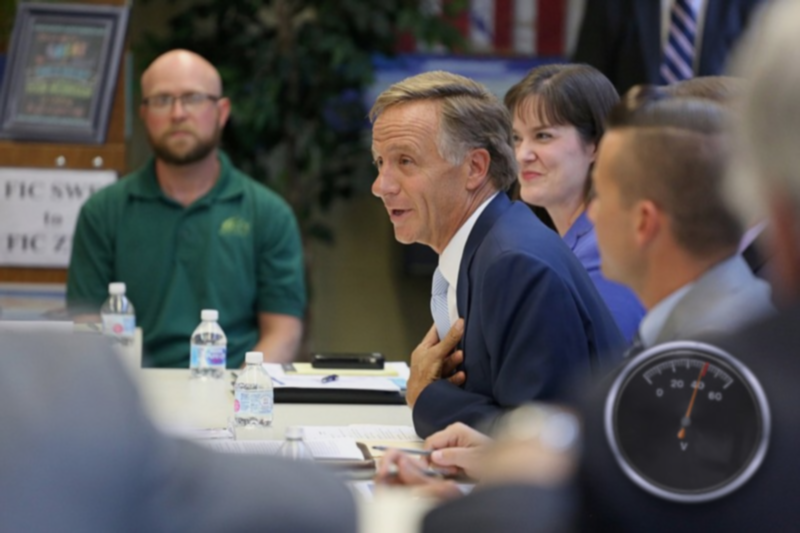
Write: **40** V
